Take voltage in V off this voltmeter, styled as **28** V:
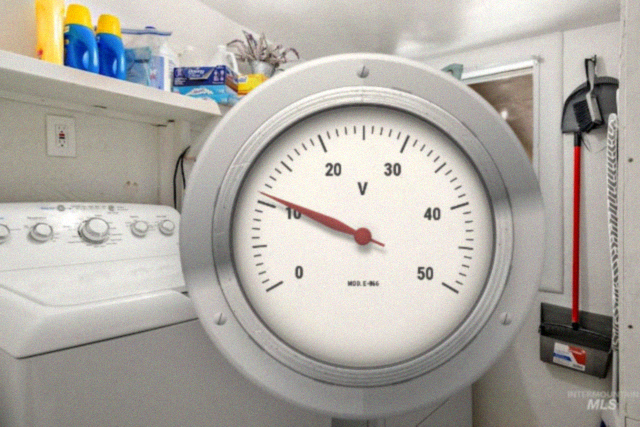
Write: **11** V
